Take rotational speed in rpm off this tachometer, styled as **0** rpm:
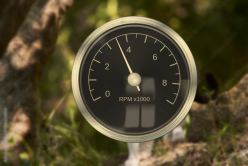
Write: **3500** rpm
